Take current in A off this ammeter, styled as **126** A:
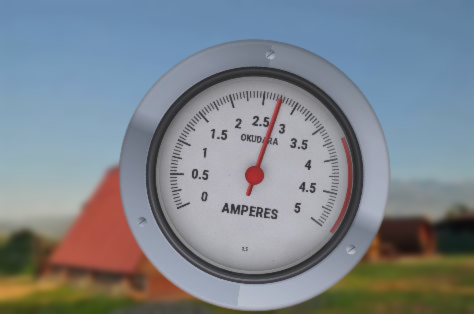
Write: **2.75** A
